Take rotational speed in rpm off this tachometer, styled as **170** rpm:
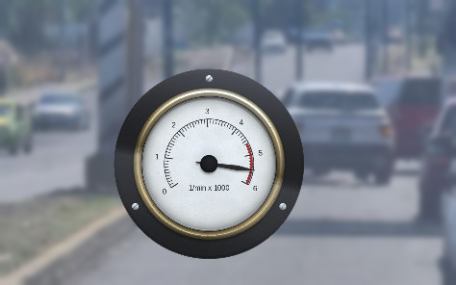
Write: **5500** rpm
